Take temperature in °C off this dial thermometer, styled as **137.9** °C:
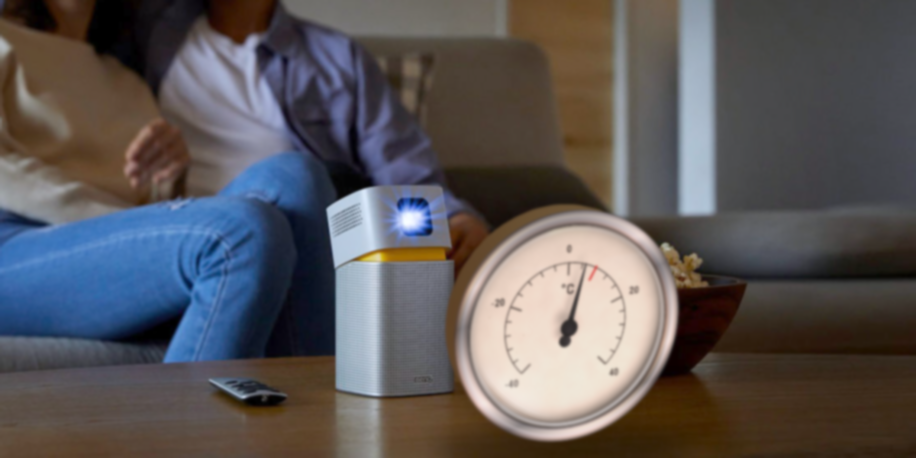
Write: **4** °C
